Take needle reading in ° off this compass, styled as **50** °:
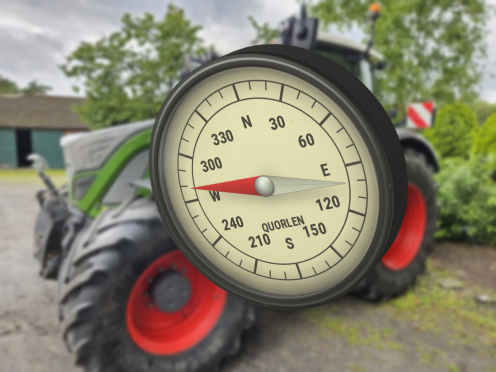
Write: **280** °
